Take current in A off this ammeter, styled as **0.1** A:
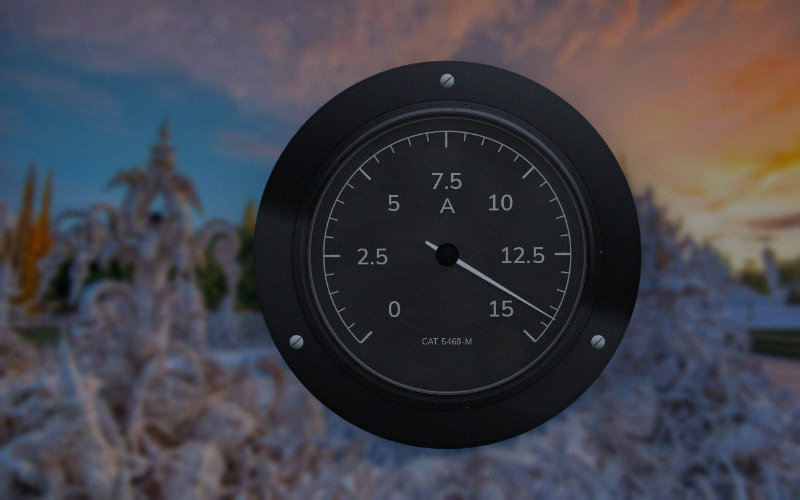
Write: **14.25** A
